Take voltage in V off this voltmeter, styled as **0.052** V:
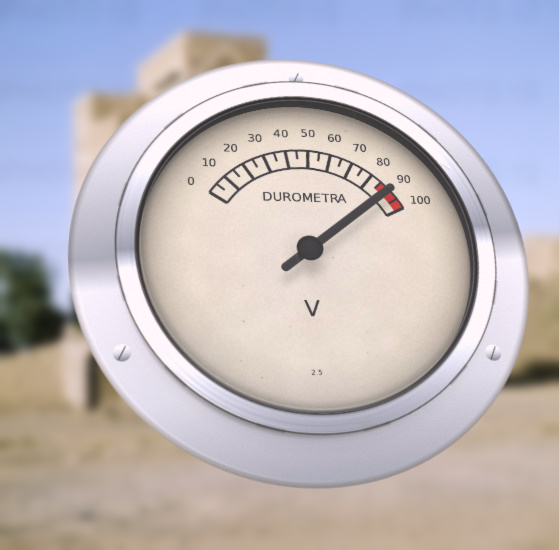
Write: **90** V
